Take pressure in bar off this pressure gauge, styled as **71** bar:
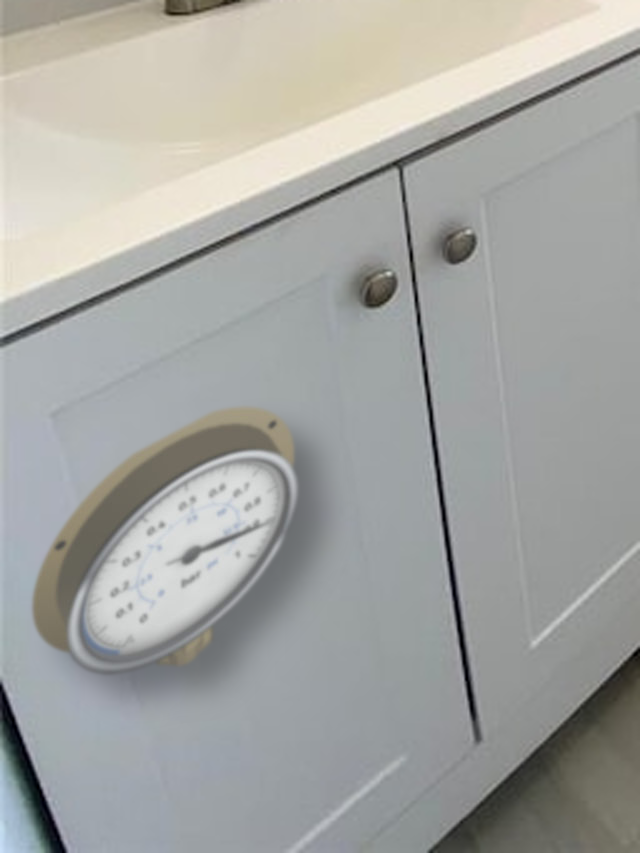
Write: **0.9** bar
